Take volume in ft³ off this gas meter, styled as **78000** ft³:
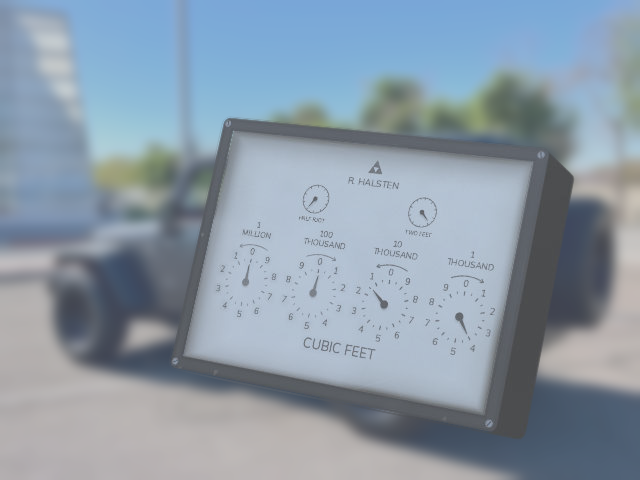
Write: **1400** ft³
